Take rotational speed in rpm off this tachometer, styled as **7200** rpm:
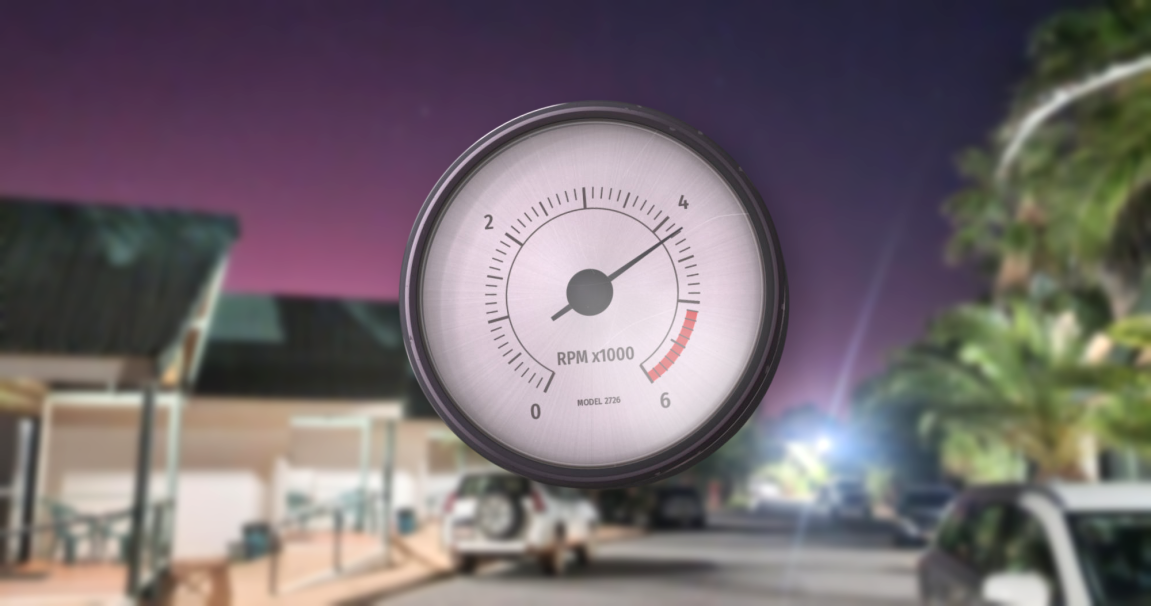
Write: **4200** rpm
